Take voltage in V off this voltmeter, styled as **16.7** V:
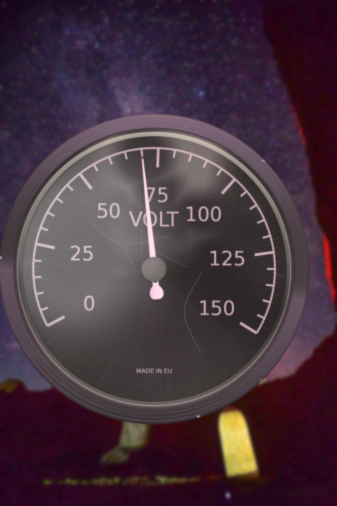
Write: **70** V
